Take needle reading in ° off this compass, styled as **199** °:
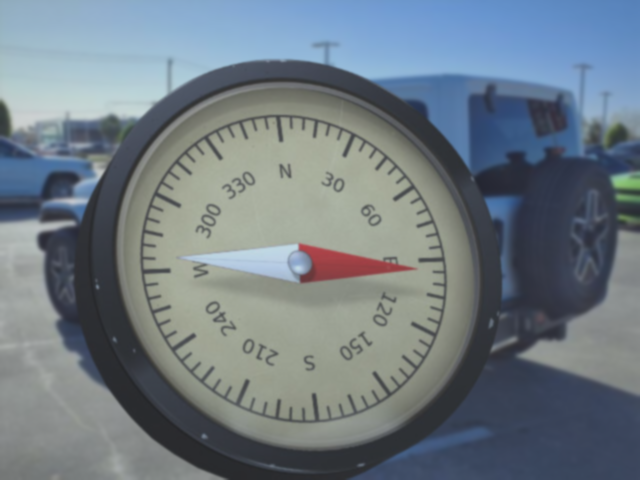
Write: **95** °
